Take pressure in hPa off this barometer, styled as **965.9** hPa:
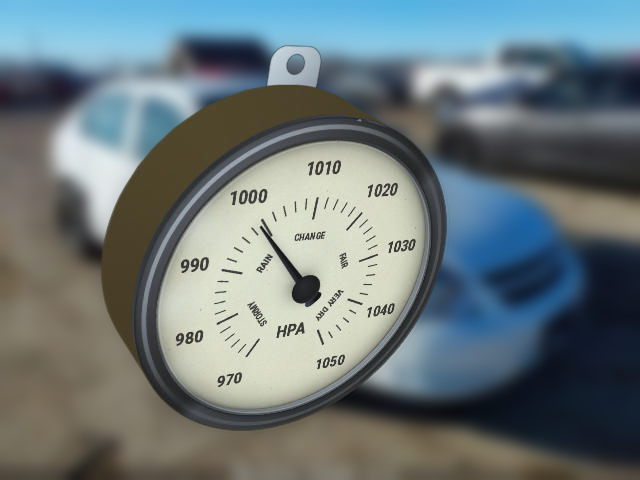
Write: **999** hPa
